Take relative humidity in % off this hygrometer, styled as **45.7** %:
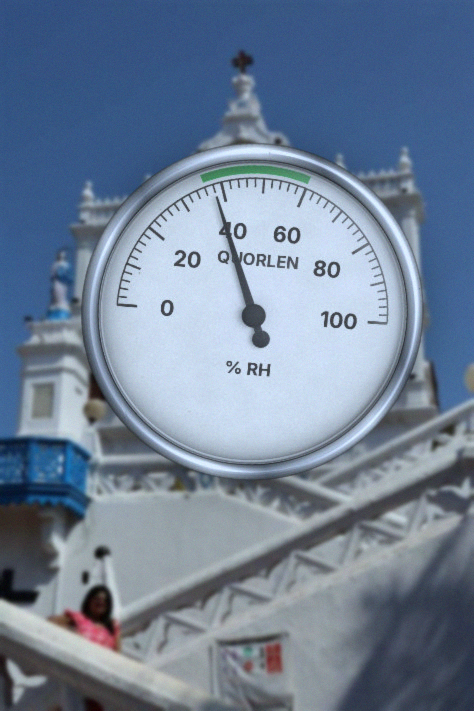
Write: **38** %
